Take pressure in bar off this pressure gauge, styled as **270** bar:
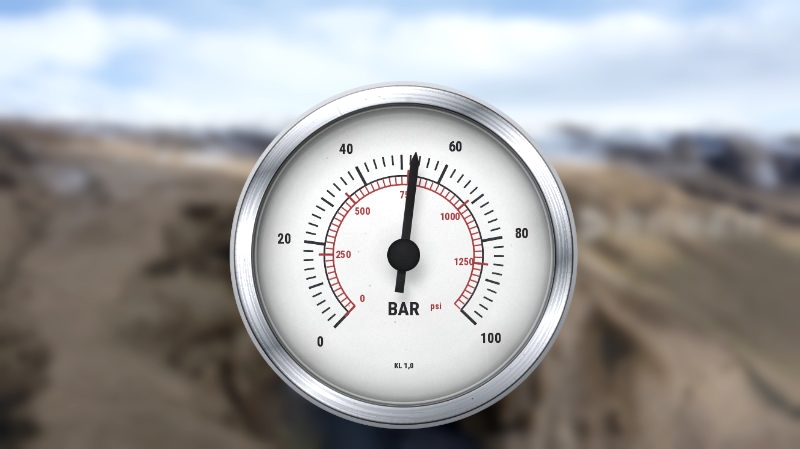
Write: **53** bar
